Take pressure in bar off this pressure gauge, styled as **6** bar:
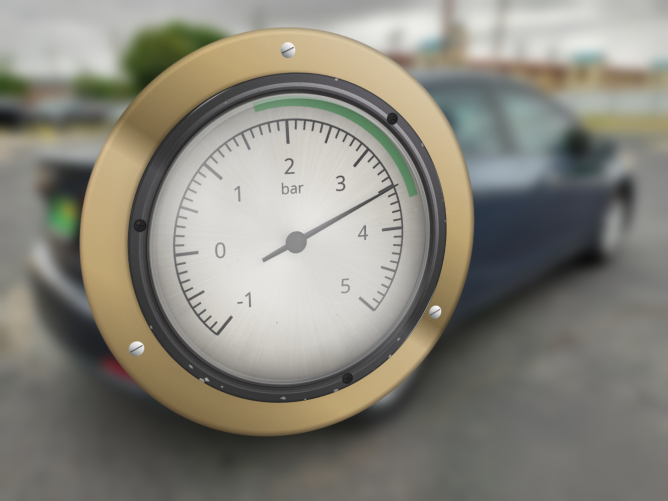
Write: **3.5** bar
